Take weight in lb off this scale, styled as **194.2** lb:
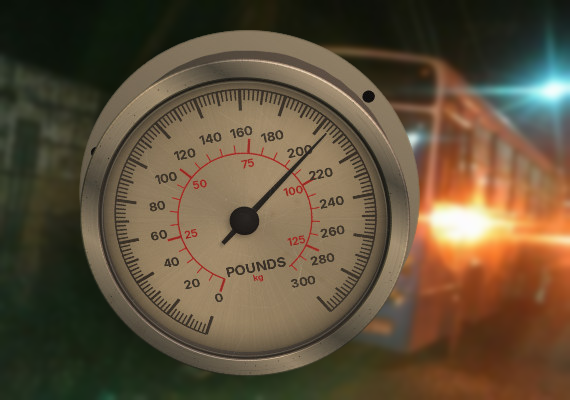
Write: **204** lb
